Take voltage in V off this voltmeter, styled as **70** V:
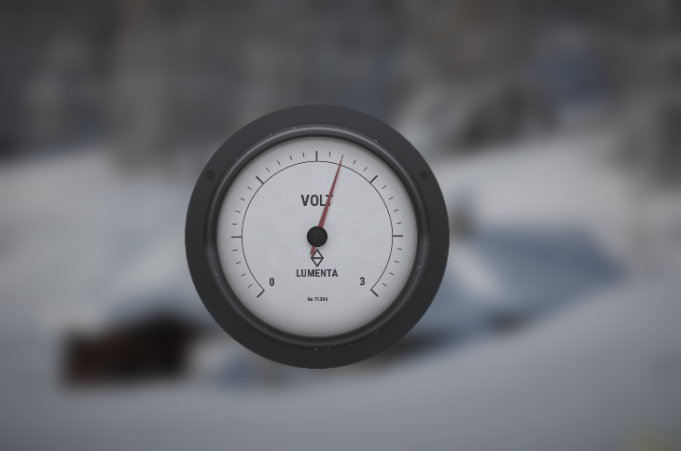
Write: **1.7** V
